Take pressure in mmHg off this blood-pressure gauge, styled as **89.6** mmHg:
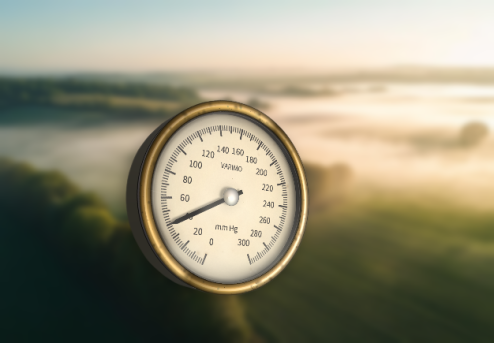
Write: **40** mmHg
